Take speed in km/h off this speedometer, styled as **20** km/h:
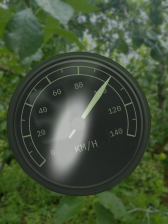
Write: **100** km/h
